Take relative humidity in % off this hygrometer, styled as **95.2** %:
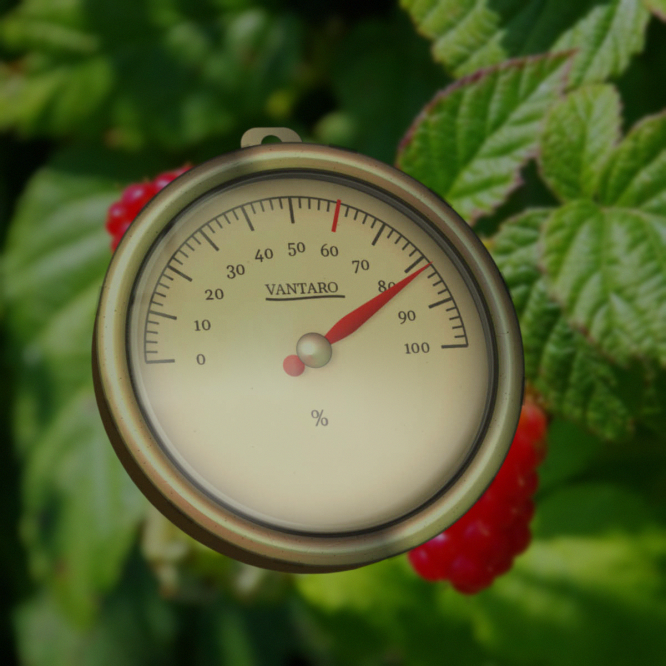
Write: **82** %
